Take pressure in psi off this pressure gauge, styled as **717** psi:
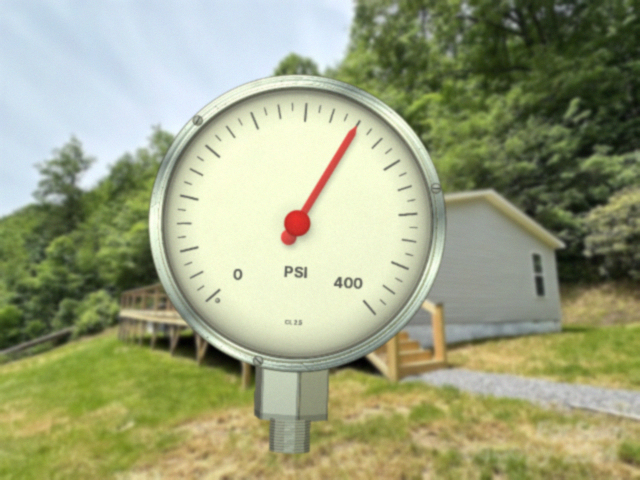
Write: **240** psi
